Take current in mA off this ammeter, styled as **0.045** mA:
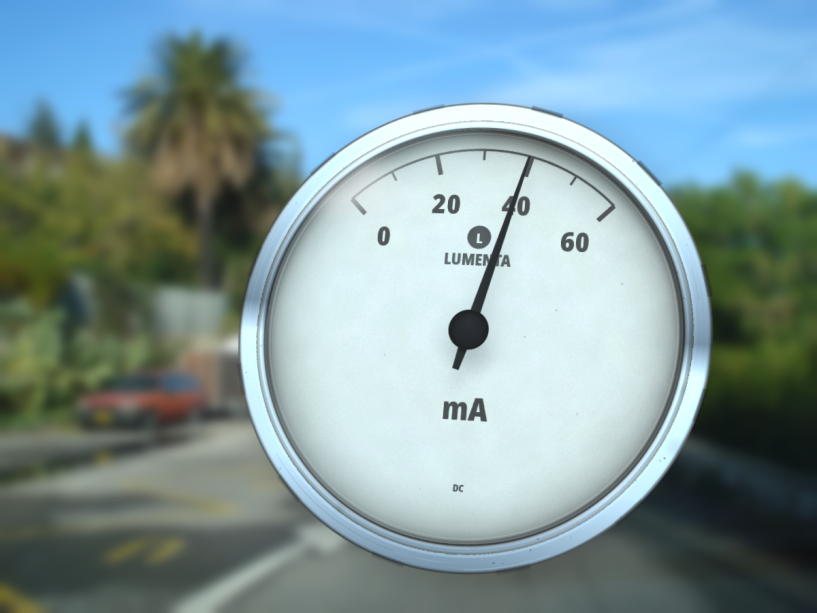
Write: **40** mA
